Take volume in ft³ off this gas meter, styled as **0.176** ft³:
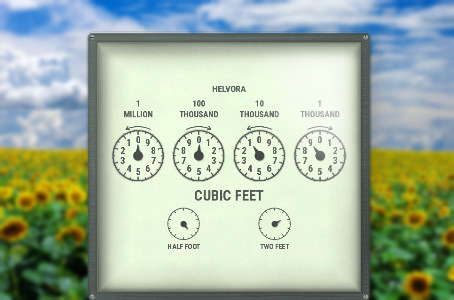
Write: **900** ft³
